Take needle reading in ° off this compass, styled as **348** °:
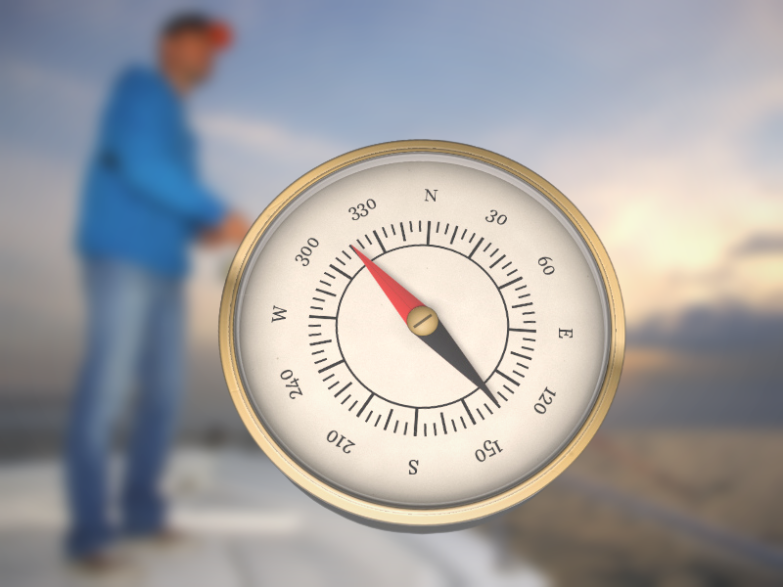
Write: **315** °
